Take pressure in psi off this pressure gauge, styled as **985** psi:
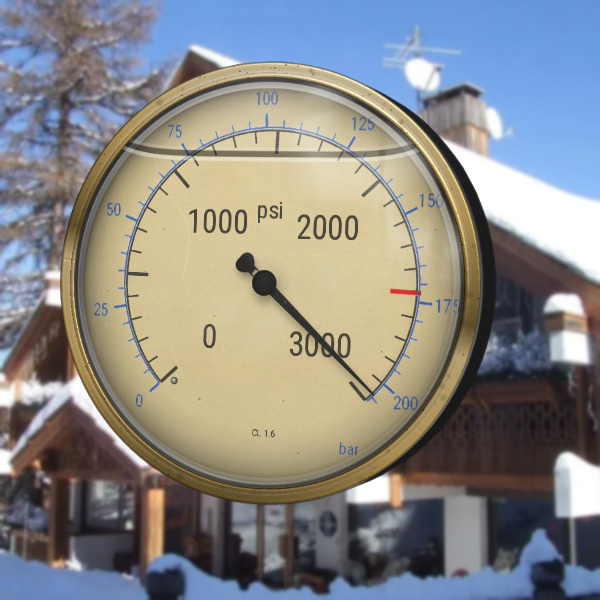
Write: **2950** psi
